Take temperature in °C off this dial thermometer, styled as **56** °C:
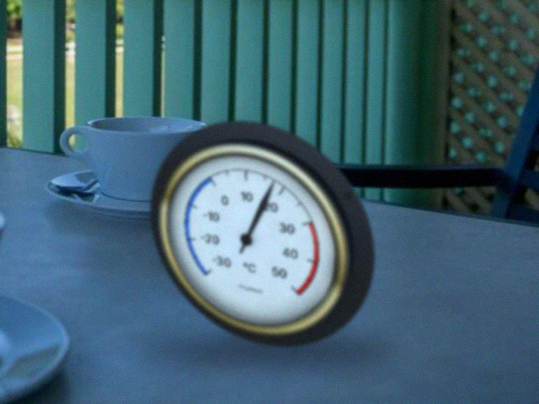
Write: **17.5** °C
